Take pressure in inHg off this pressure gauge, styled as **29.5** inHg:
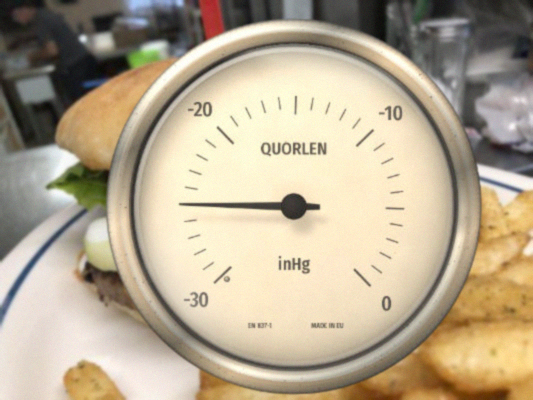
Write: **-25** inHg
